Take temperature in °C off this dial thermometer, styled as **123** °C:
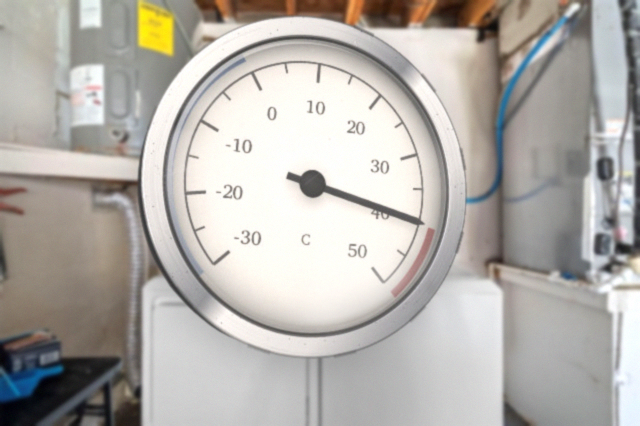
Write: **40** °C
